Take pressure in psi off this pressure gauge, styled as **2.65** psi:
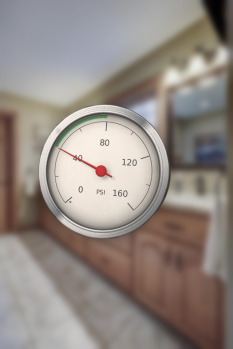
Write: **40** psi
